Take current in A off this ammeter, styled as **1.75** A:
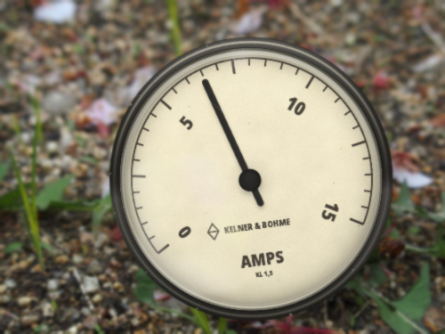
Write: **6.5** A
